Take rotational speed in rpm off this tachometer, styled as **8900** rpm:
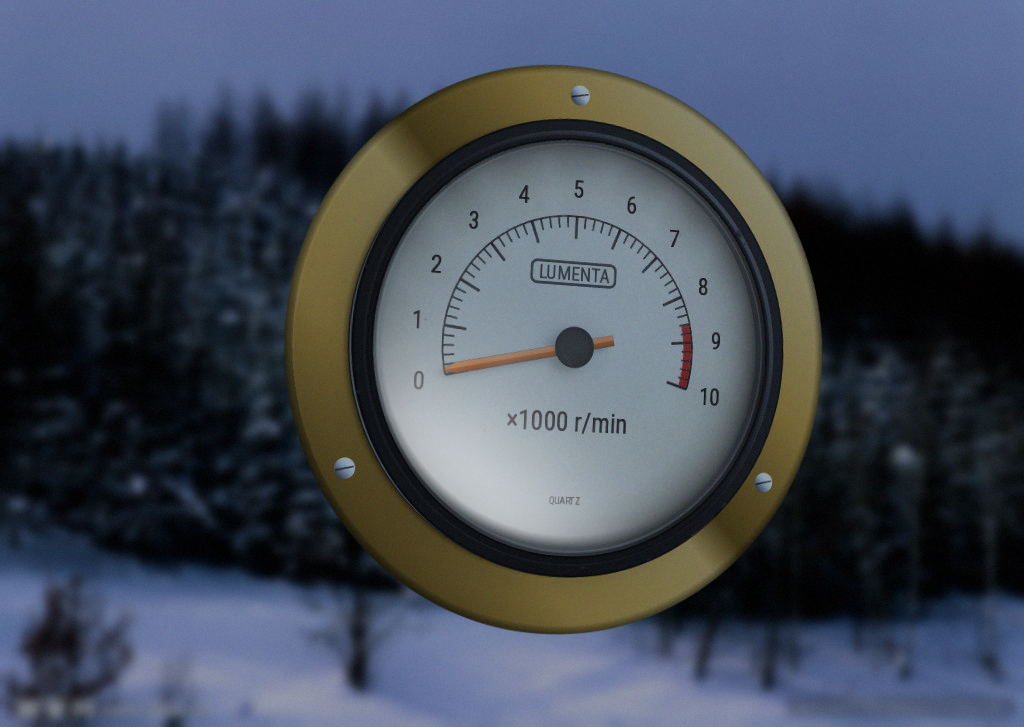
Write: **100** rpm
